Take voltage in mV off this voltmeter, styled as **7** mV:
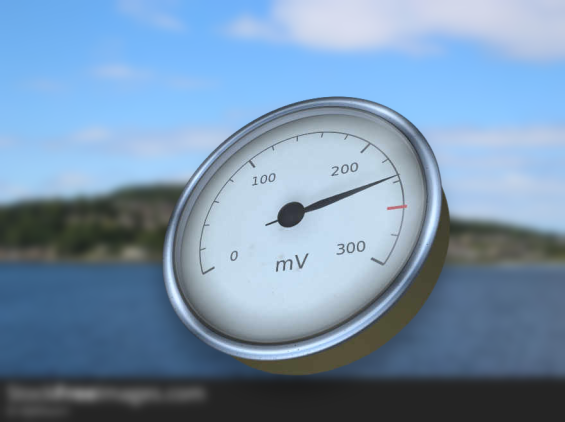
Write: **240** mV
